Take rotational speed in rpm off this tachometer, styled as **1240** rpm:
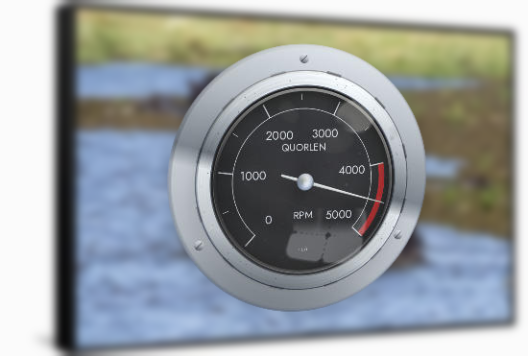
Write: **4500** rpm
